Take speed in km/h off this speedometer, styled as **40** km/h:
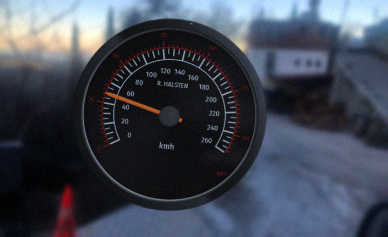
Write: **50** km/h
